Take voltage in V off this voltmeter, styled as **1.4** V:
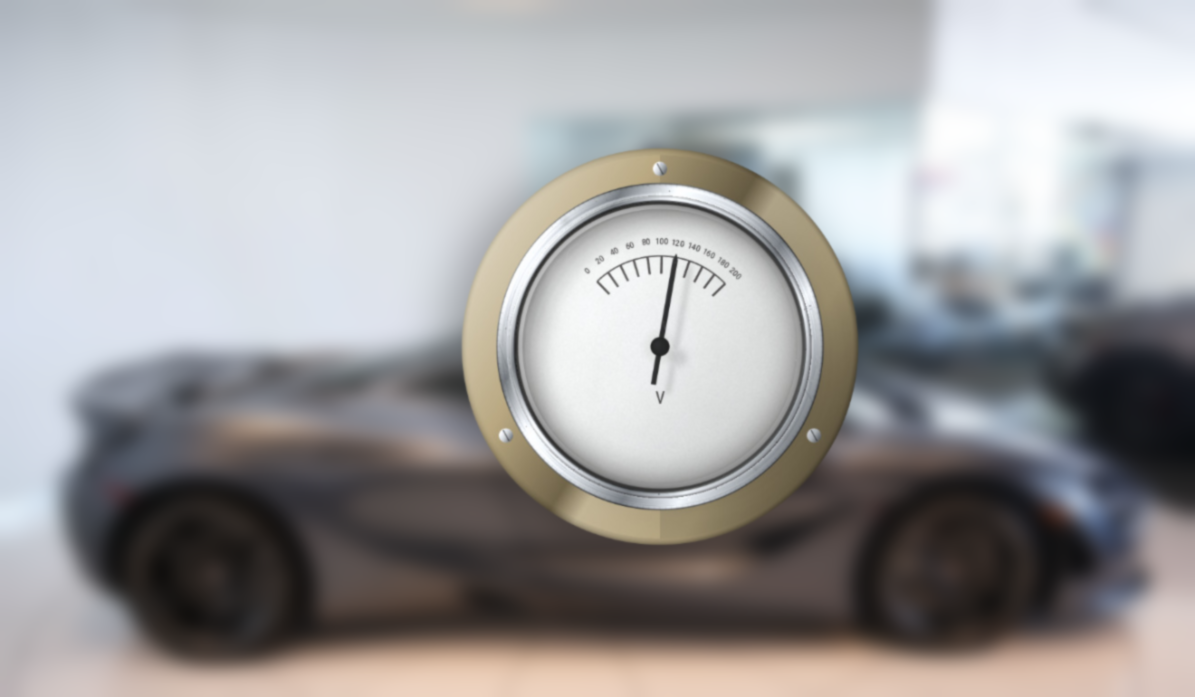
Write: **120** V
